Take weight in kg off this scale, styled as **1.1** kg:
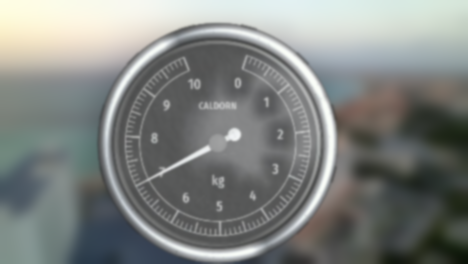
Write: **7** kg
